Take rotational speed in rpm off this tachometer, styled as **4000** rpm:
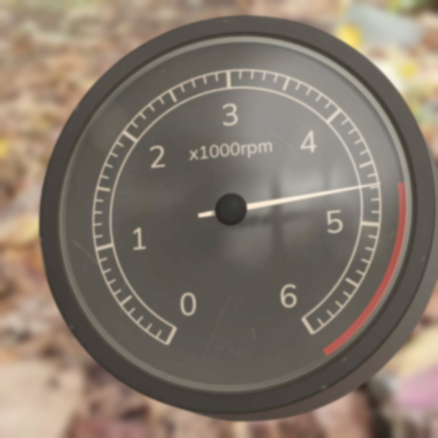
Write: **4700** rpm
